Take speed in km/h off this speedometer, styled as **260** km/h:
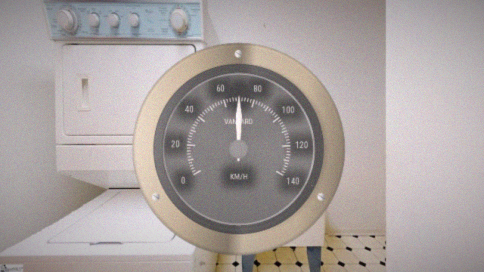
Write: **70** km/h
